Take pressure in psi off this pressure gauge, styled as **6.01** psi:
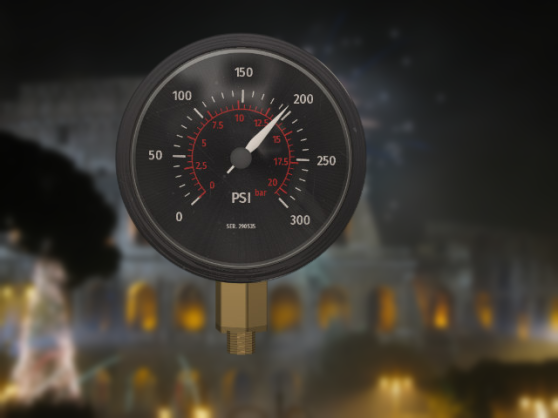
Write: **195** psi
